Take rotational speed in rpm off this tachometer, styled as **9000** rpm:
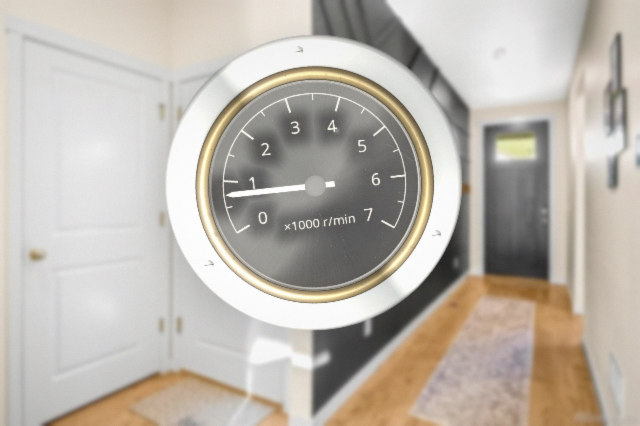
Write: **750** rpm
